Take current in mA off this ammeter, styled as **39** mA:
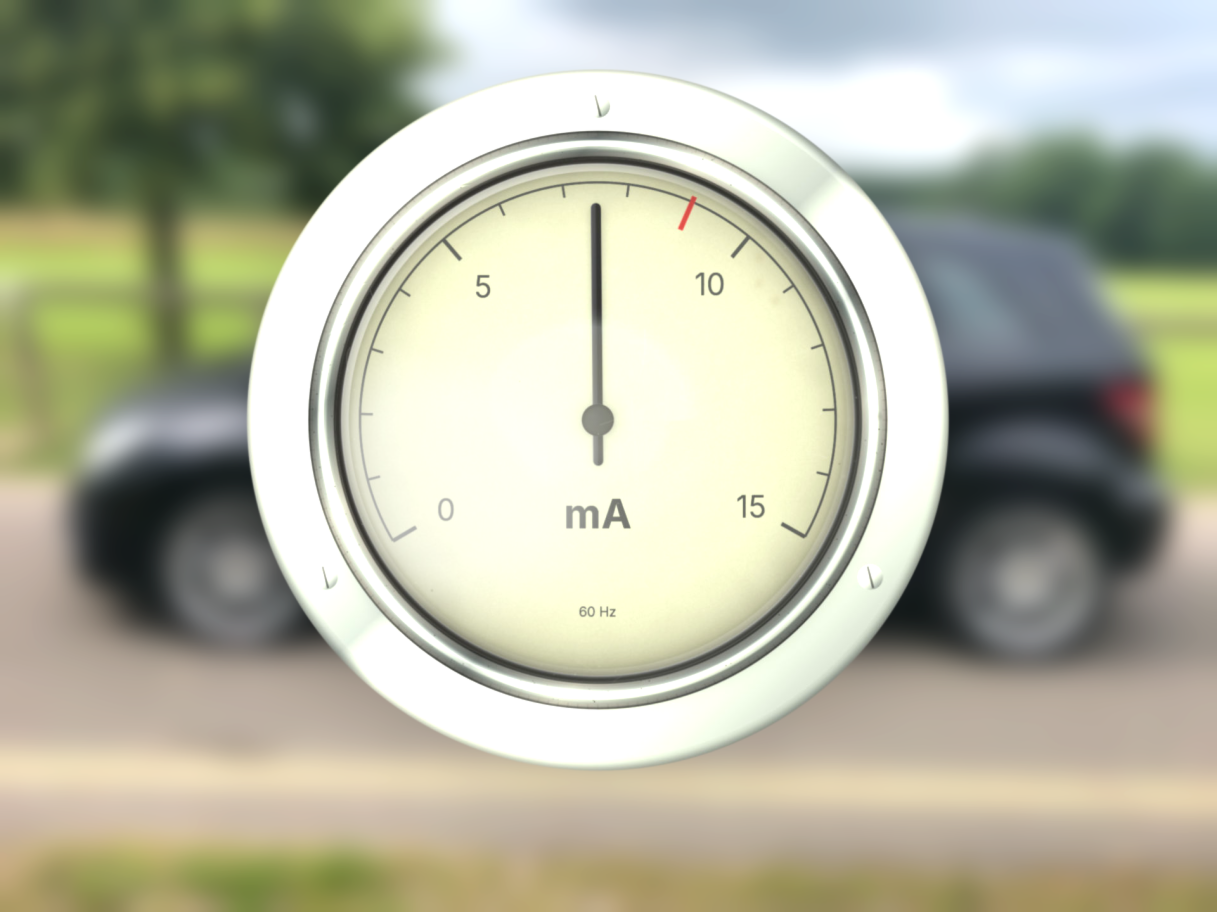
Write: **7.5** mA
